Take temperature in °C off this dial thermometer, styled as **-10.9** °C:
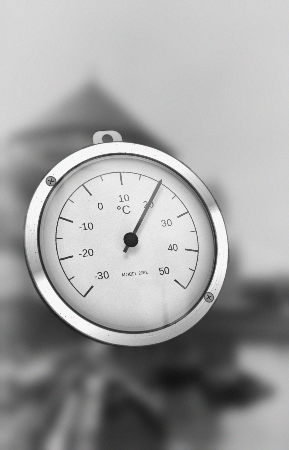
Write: **20** °C
